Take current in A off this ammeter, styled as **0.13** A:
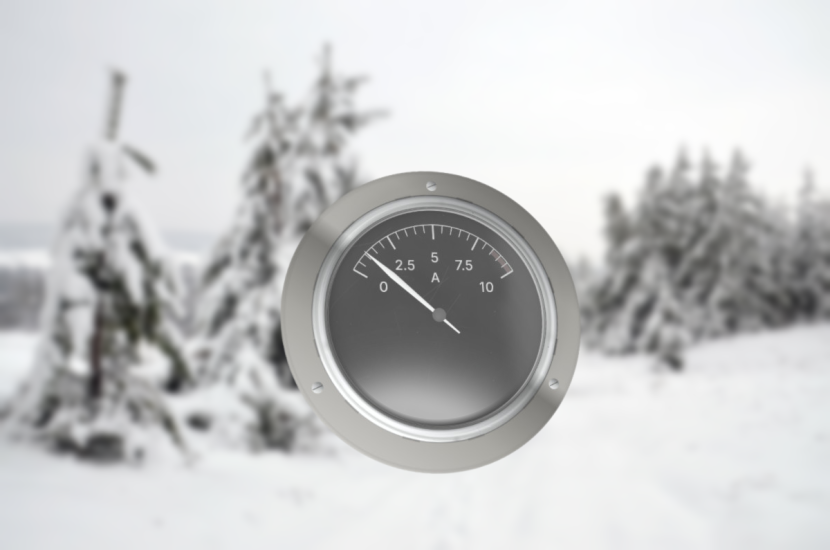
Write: **1** A
